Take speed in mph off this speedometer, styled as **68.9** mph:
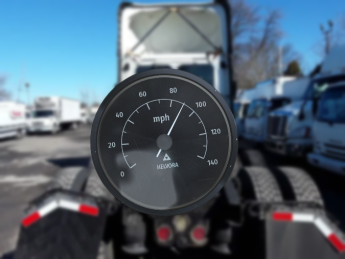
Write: **90** mph
